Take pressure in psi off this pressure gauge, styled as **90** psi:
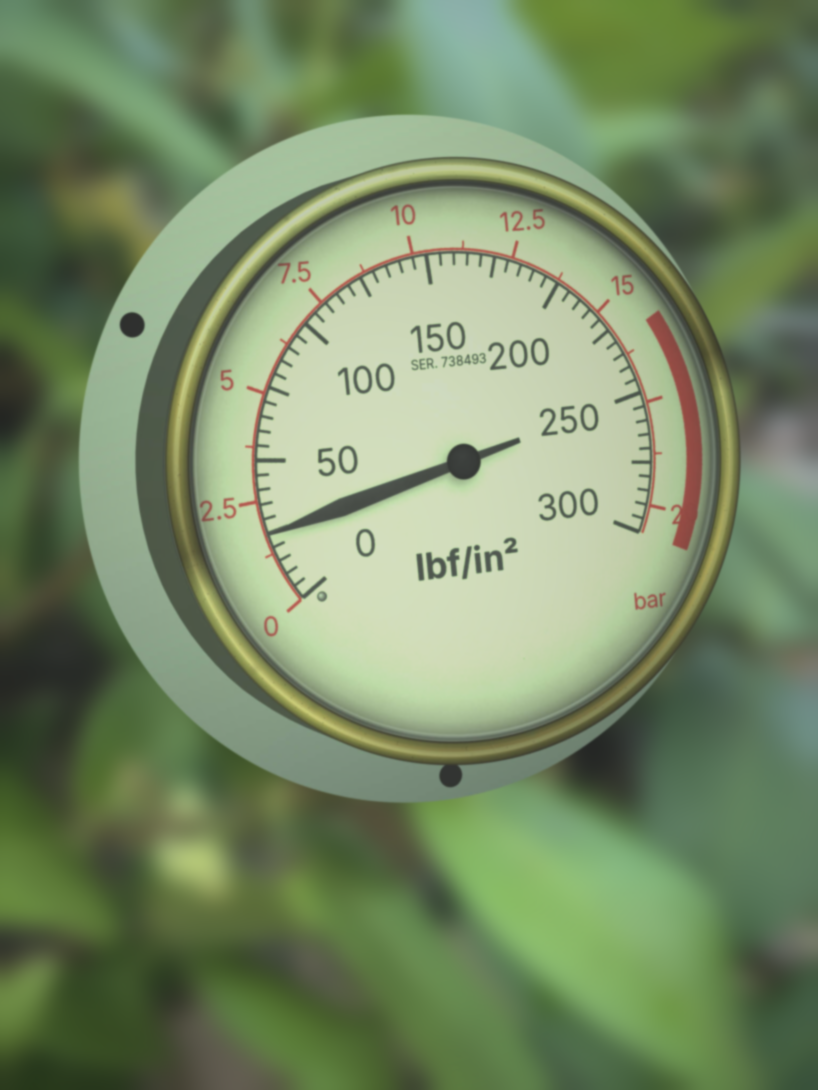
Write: **25** psi
